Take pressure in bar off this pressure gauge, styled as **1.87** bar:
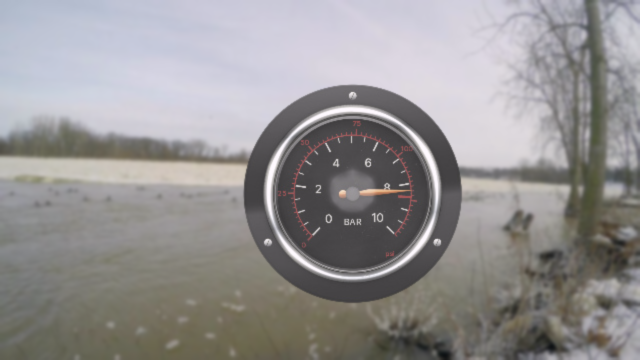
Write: **8.25** bar
